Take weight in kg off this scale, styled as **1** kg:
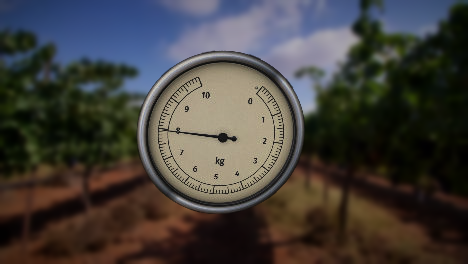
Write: **8** kg
